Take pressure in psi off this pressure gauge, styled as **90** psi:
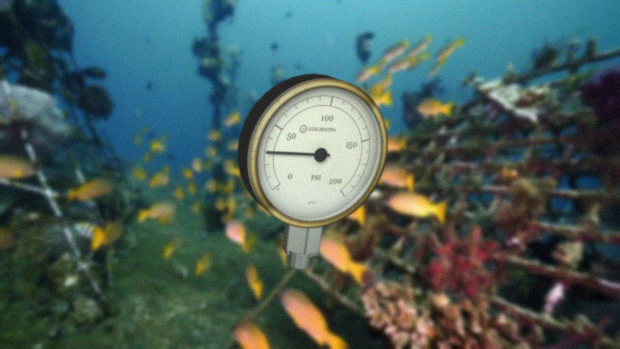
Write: **30** psi
